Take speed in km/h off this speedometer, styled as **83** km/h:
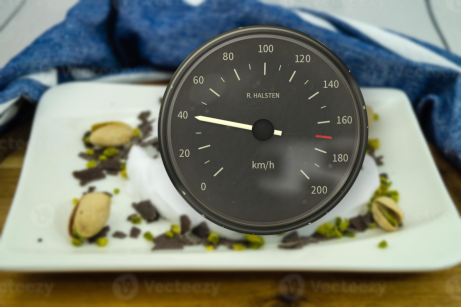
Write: **40** km/h
